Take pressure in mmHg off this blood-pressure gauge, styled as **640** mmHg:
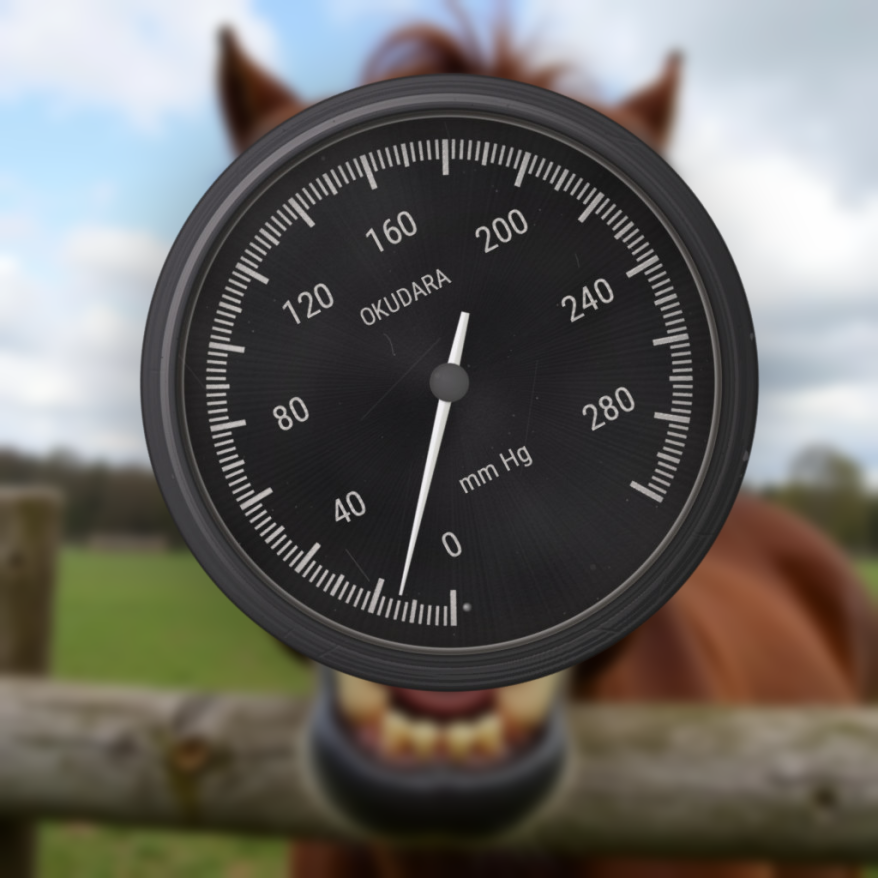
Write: **14** mmHg
